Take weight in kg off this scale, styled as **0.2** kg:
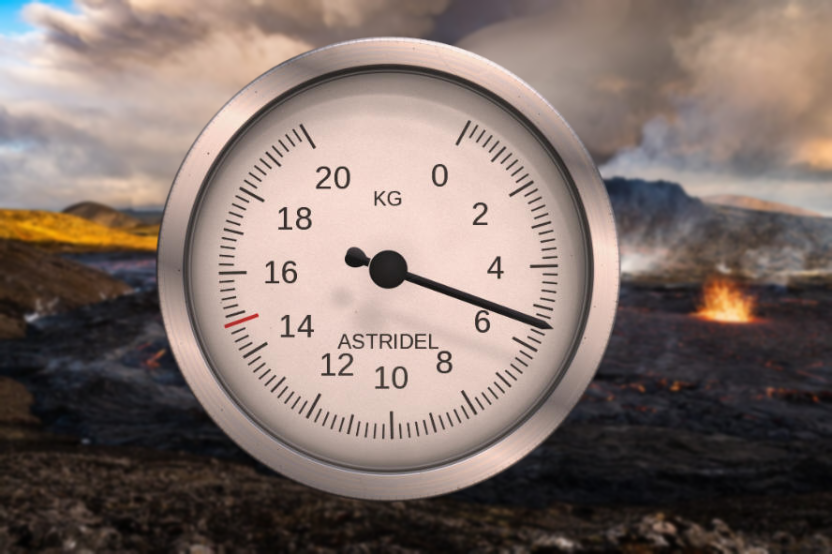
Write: **5.4** kg
